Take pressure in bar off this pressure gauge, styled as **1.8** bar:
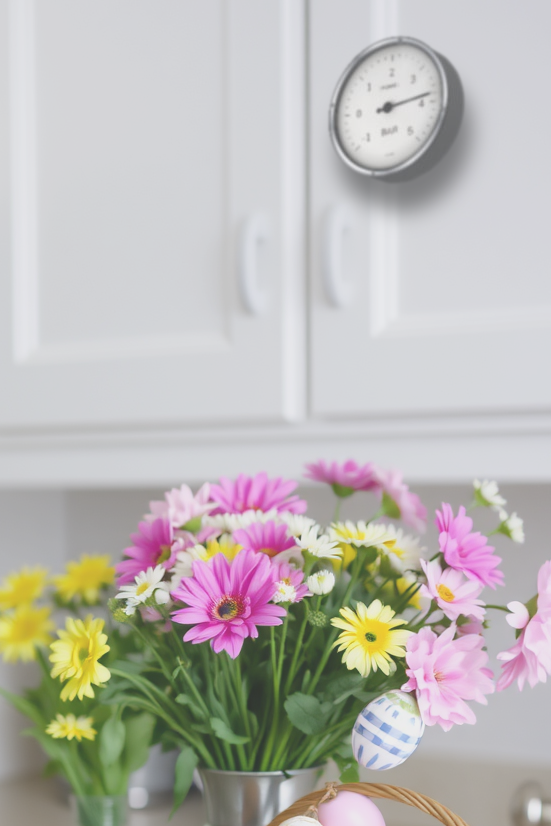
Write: **3.8** bar
